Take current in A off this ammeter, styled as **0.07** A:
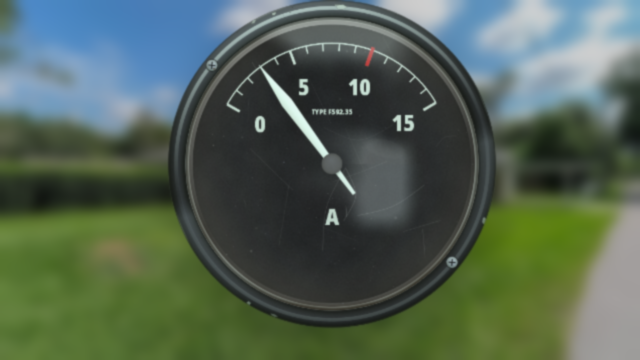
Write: **3** A
